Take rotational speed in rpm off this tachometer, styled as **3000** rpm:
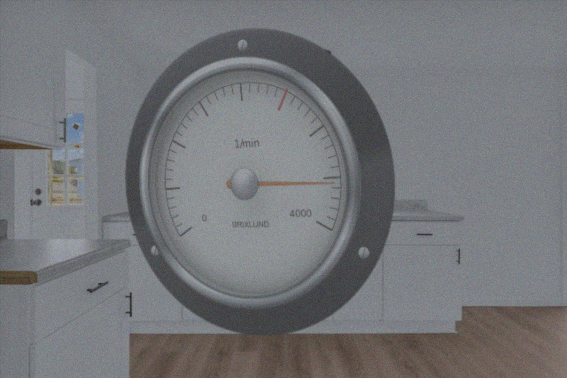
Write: **3550** rpm
